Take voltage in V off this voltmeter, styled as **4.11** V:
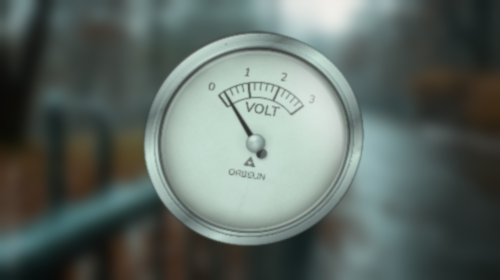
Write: **0.2** V
